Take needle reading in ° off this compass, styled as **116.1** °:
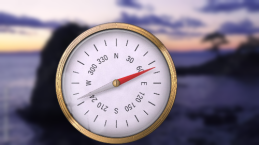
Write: **67.5** °
